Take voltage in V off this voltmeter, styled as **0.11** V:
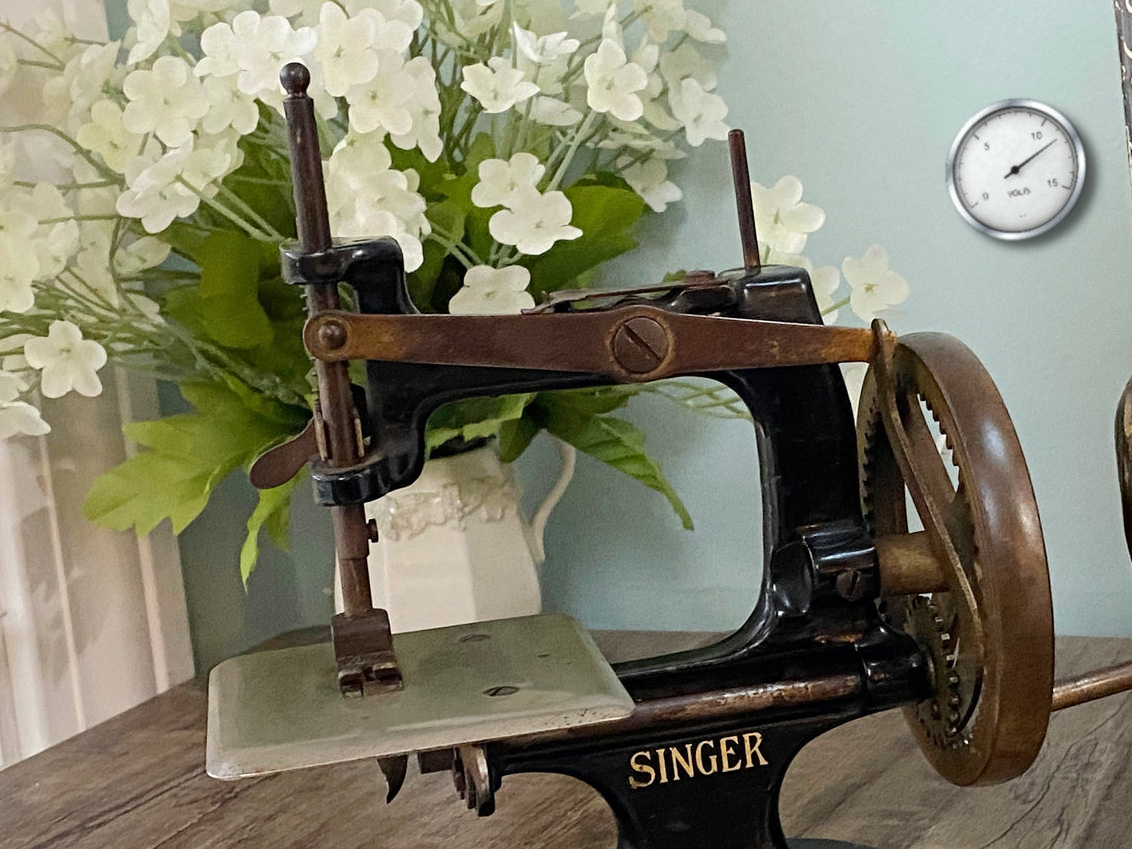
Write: **11.5** V
